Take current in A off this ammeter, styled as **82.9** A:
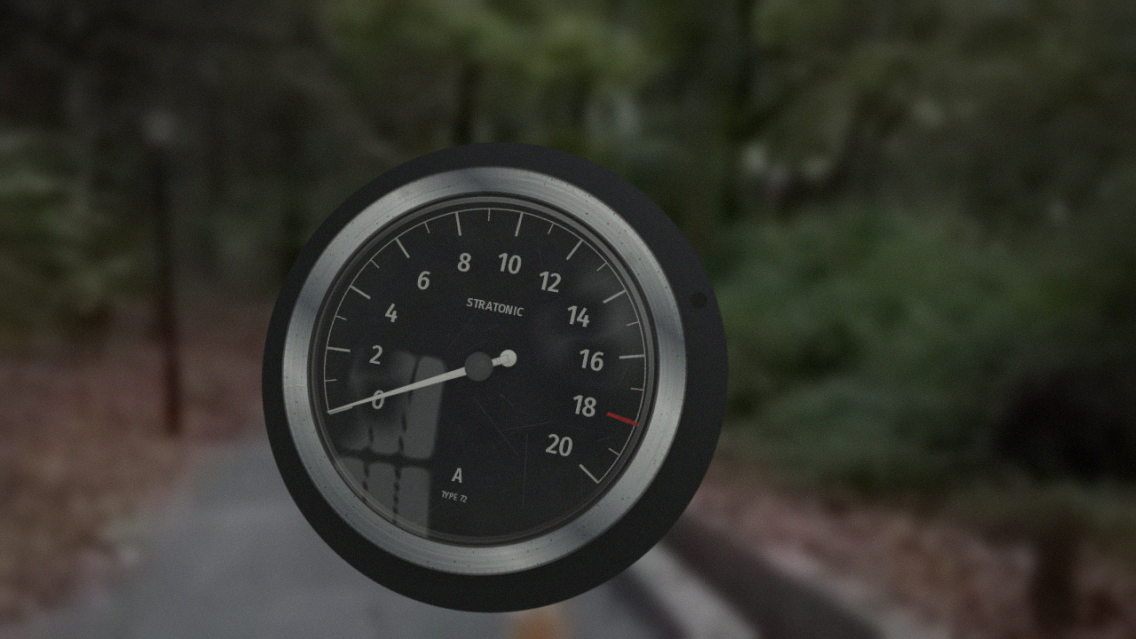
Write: **0** A
